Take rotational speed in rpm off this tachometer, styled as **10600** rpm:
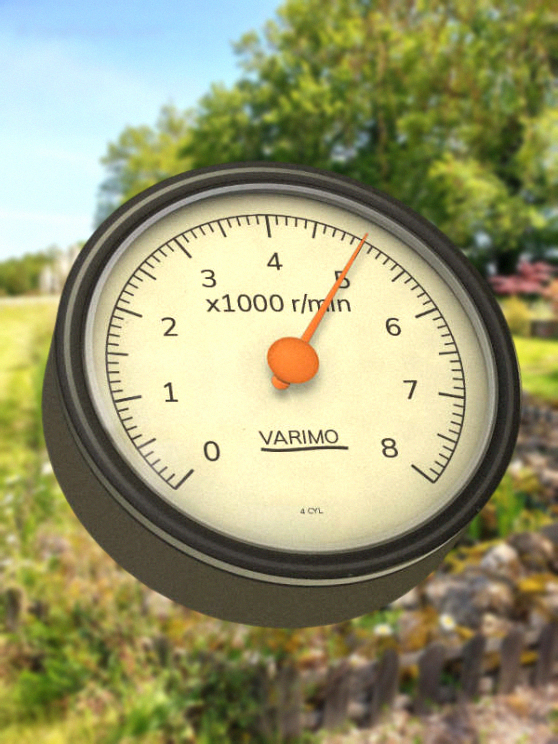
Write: **5000** rpm
